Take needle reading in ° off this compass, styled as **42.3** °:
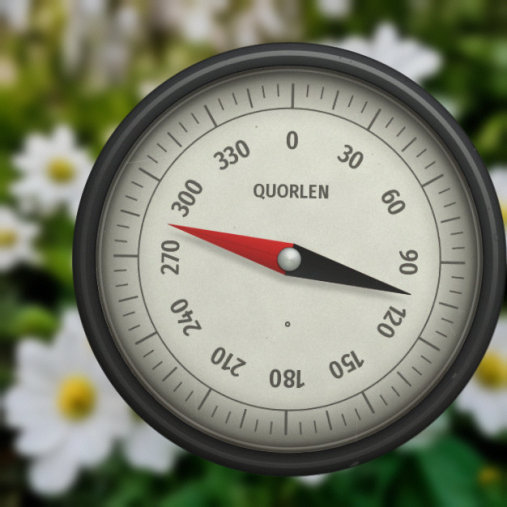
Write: **285** °
